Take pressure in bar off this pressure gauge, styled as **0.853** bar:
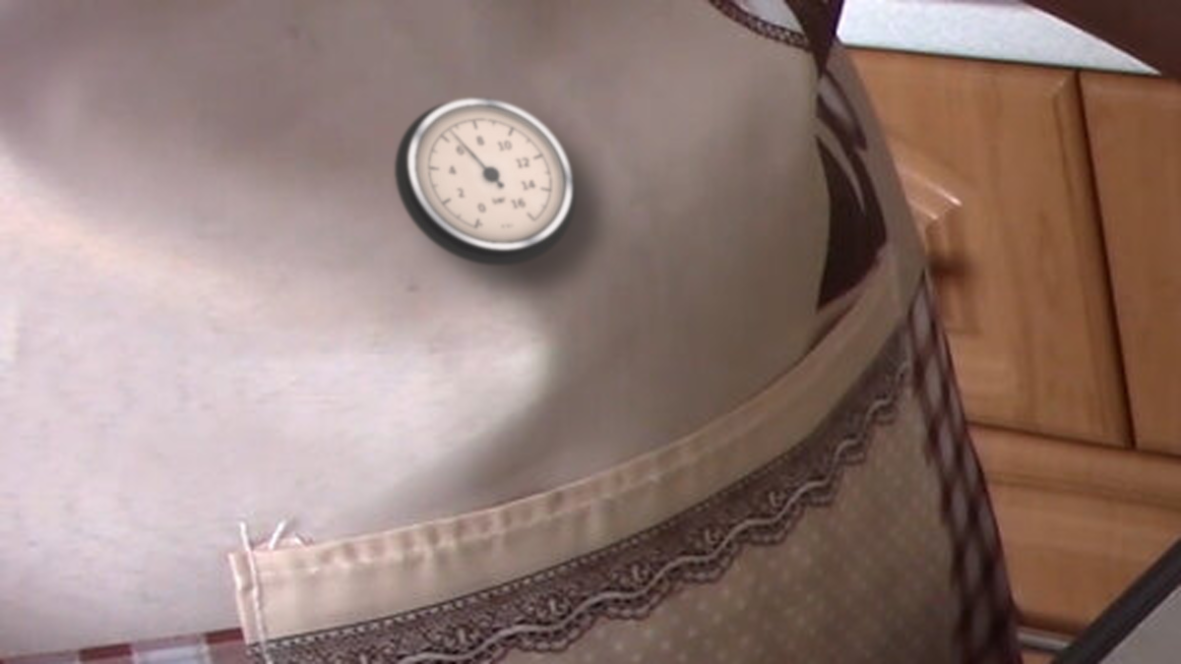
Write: **6.5** bar
